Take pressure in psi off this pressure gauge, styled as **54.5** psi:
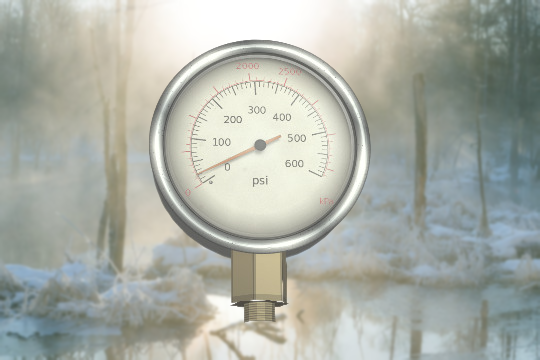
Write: **20** psi
